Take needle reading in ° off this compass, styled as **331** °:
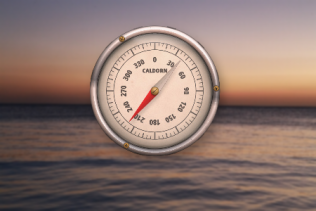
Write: **220** °
